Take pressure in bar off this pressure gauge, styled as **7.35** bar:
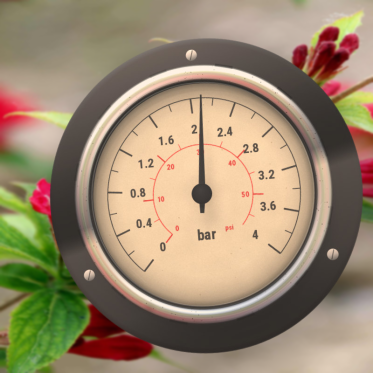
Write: **2.1** bar
